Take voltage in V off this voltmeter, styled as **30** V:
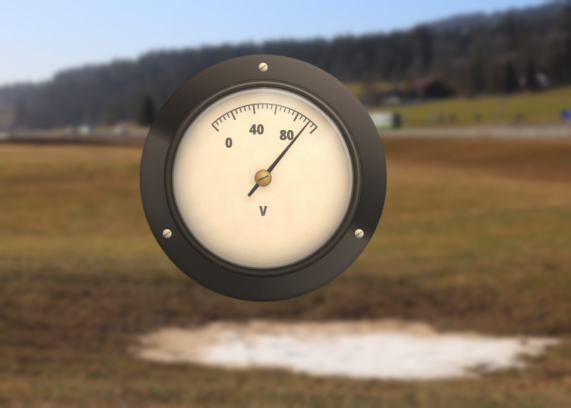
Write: **92** V
